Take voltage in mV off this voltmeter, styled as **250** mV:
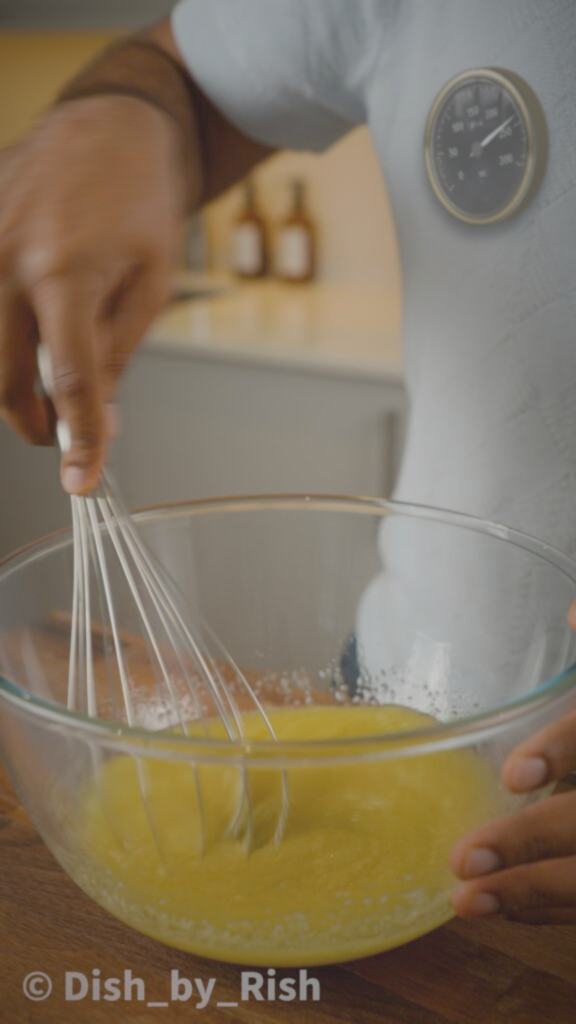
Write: **240** mV
